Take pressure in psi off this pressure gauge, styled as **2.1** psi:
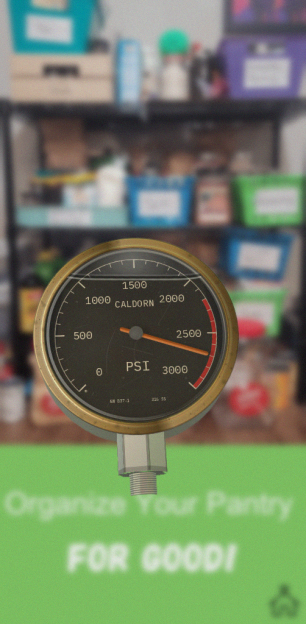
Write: **2700** psi
